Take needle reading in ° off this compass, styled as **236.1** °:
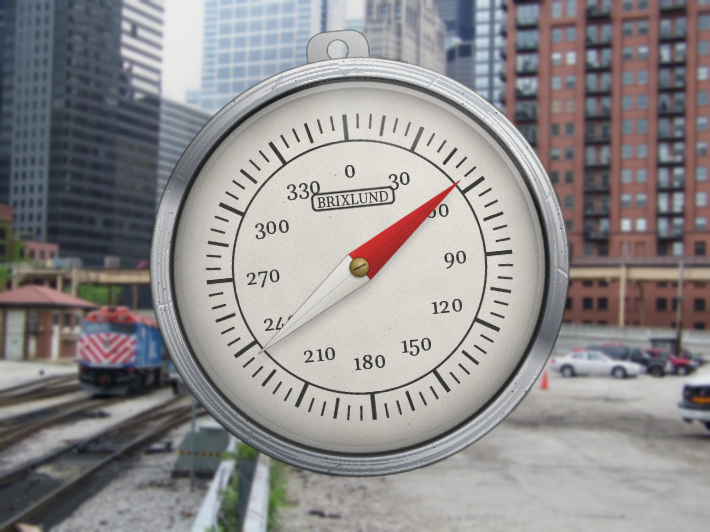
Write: **55** °
